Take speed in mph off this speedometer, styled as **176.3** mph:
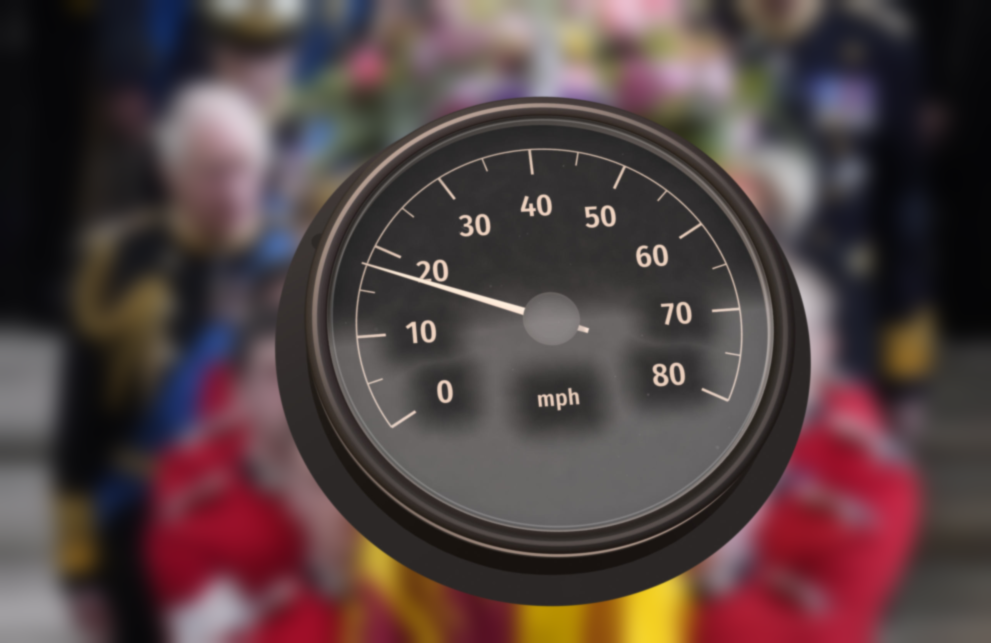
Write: **17.5** mph
